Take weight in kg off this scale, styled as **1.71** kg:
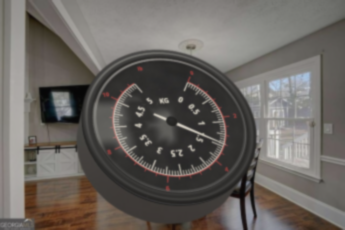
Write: **1.5** kg
